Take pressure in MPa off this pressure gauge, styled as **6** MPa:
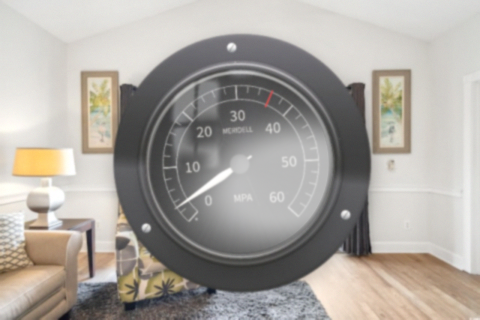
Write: **3** MPa
